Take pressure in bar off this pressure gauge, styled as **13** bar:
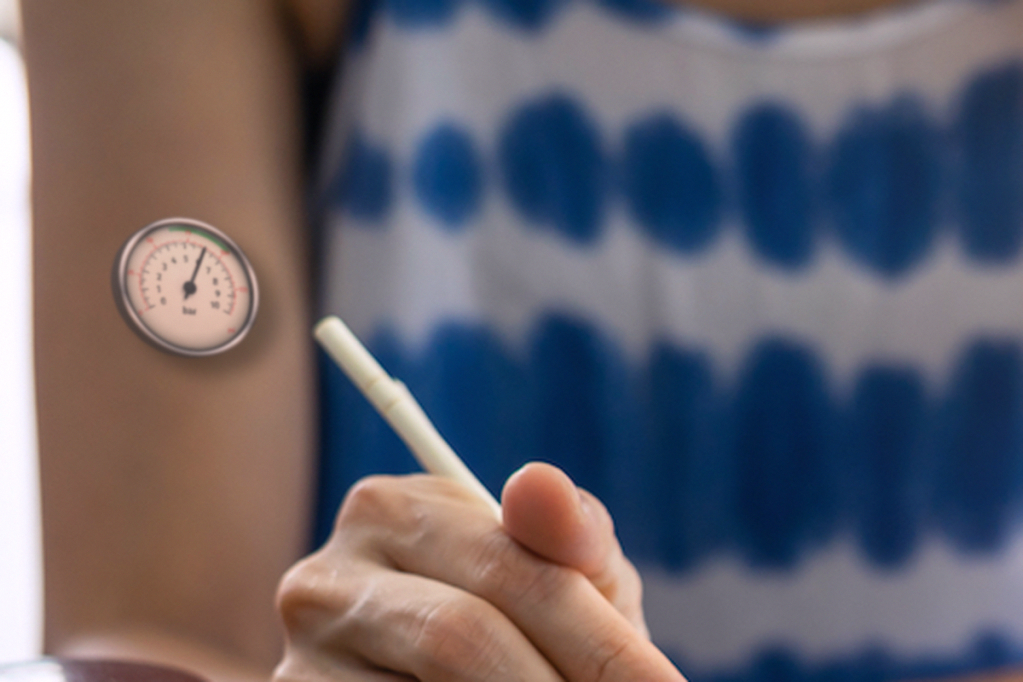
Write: **6** bar
